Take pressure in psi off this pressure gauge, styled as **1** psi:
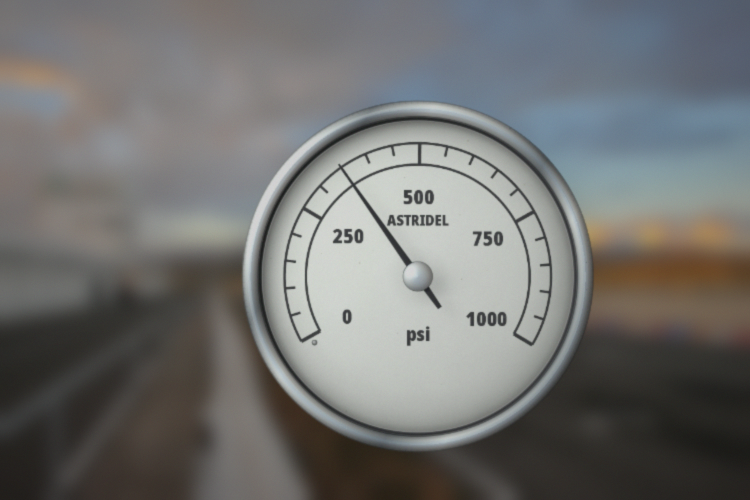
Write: **350** psi
